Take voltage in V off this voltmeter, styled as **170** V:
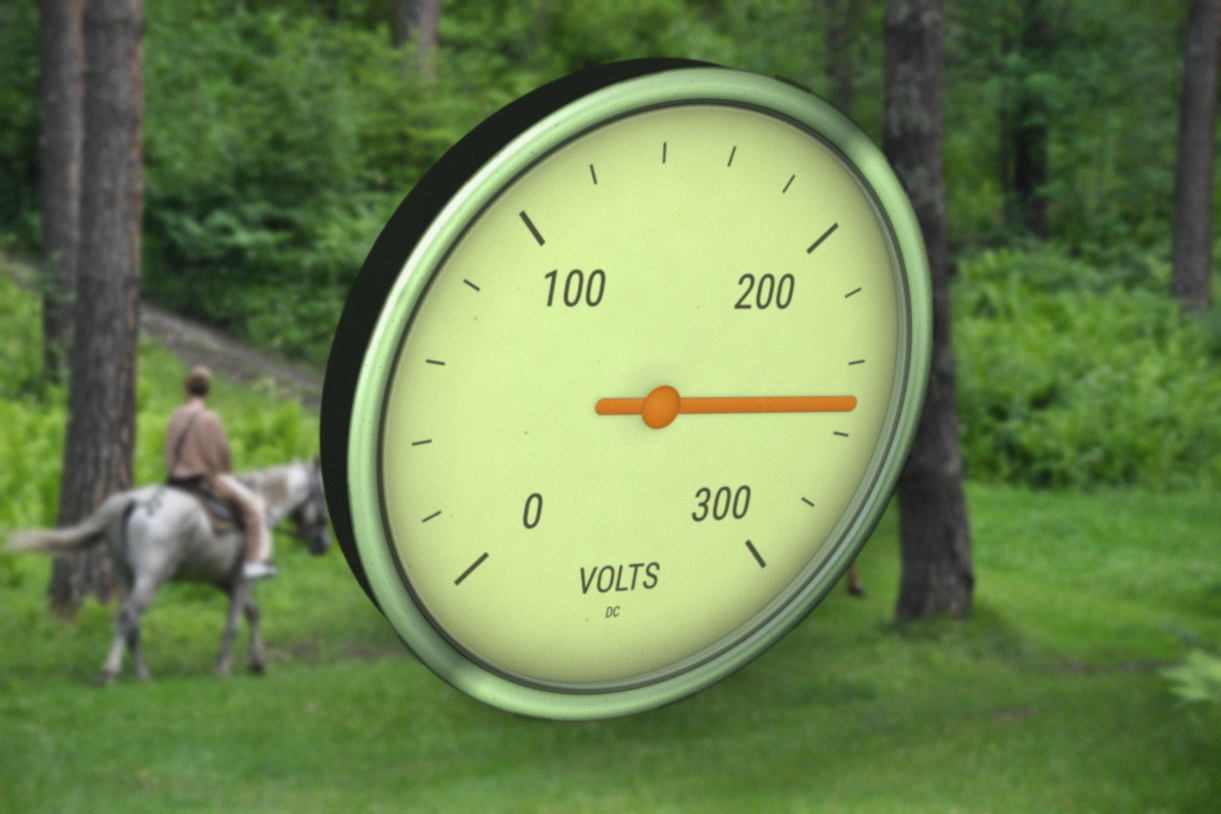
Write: **250** V
